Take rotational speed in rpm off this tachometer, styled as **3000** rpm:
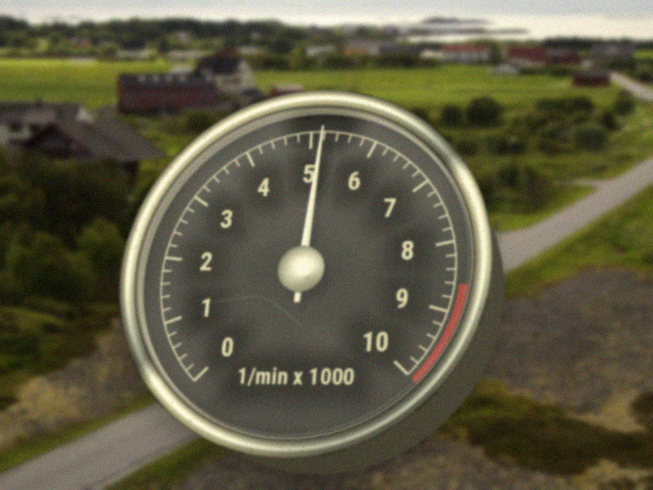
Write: **5200** rpm
